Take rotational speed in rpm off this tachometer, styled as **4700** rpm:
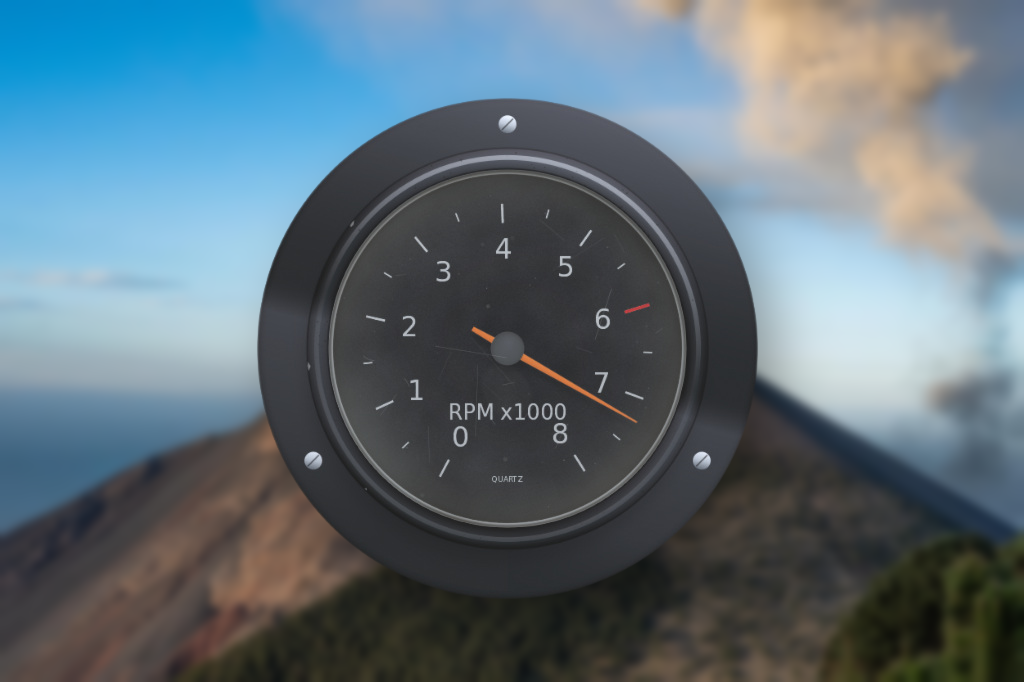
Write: **7250** rpm
